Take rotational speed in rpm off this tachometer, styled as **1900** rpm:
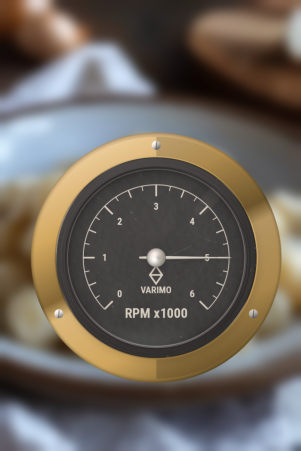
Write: **5000** rpm
